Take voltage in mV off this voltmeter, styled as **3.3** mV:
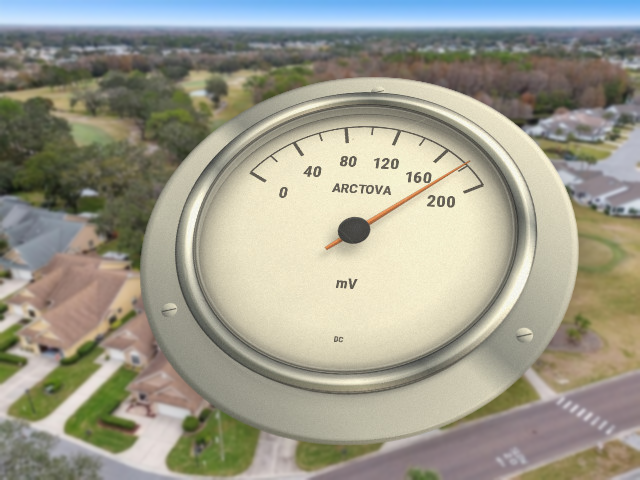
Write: **180** mV
